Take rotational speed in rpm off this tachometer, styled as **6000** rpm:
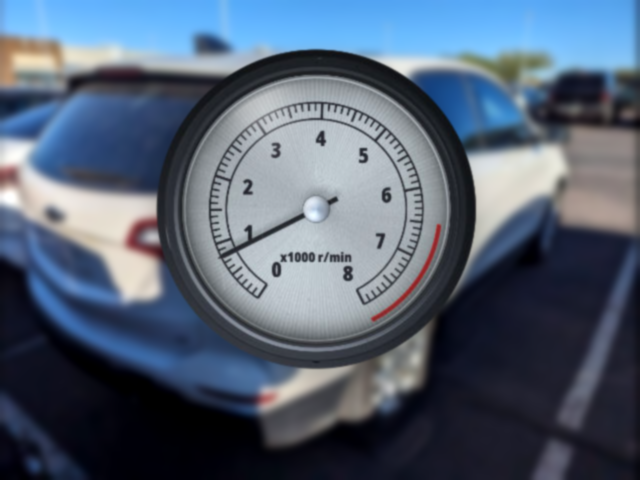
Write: **800** rpm
